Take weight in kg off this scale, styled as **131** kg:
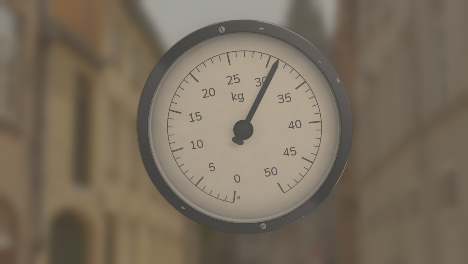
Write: **31** kg
